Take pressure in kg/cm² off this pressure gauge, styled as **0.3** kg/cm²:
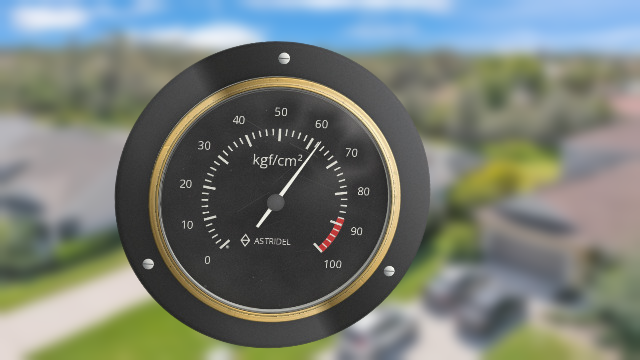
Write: **62** kg/cm²
